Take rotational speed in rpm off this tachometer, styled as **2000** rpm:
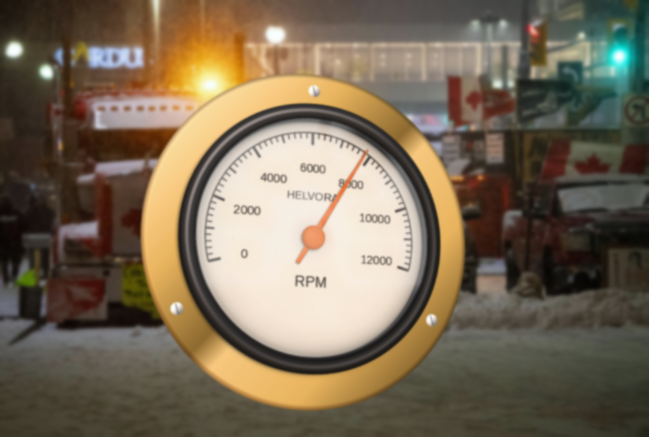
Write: **7800** rpm
